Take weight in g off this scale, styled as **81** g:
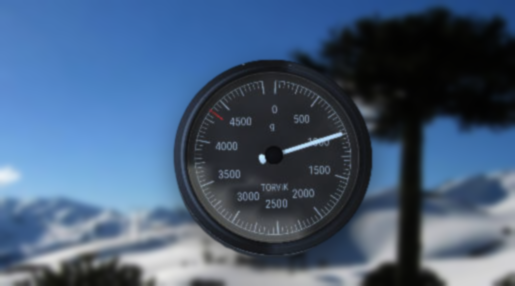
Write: **1000** g
